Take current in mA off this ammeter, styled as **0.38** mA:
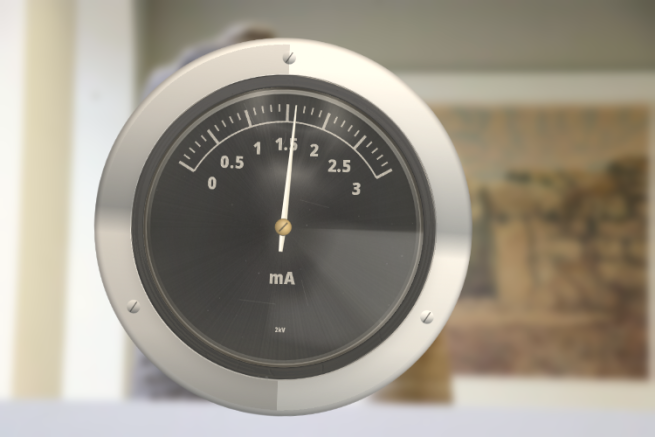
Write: **1.6** mA
